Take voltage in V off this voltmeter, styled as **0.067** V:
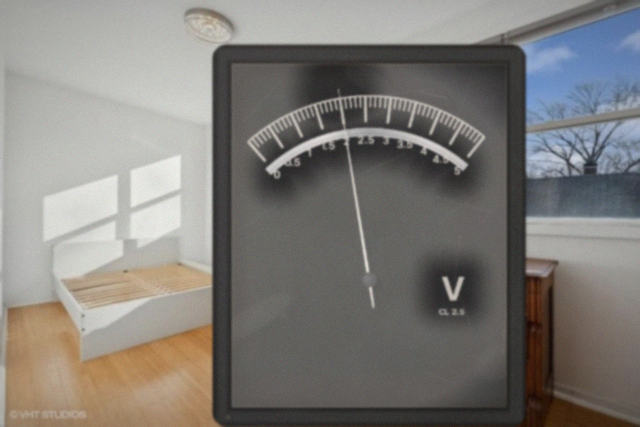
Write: **2** V
